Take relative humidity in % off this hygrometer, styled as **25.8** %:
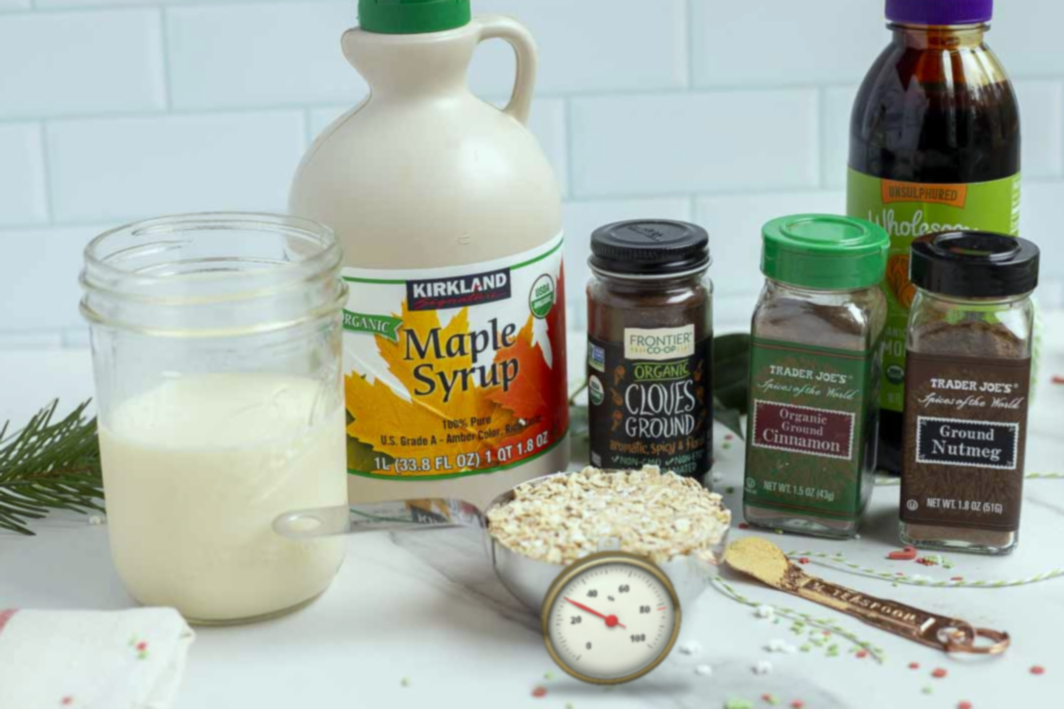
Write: **30** %
